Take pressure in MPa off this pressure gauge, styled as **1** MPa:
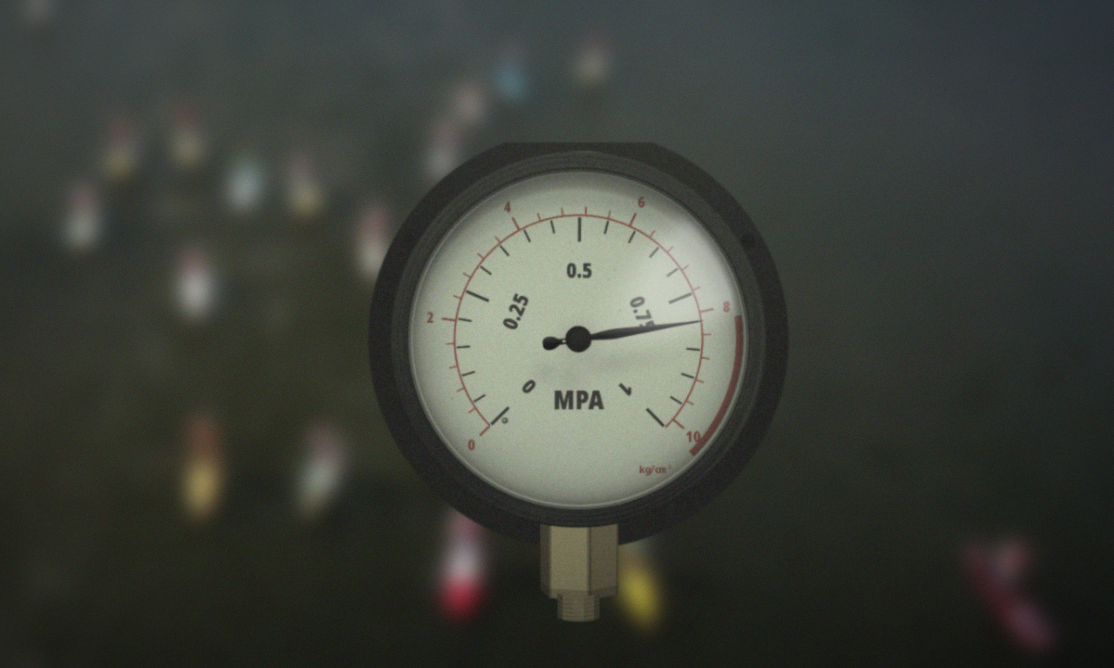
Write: **0.8** MPa
